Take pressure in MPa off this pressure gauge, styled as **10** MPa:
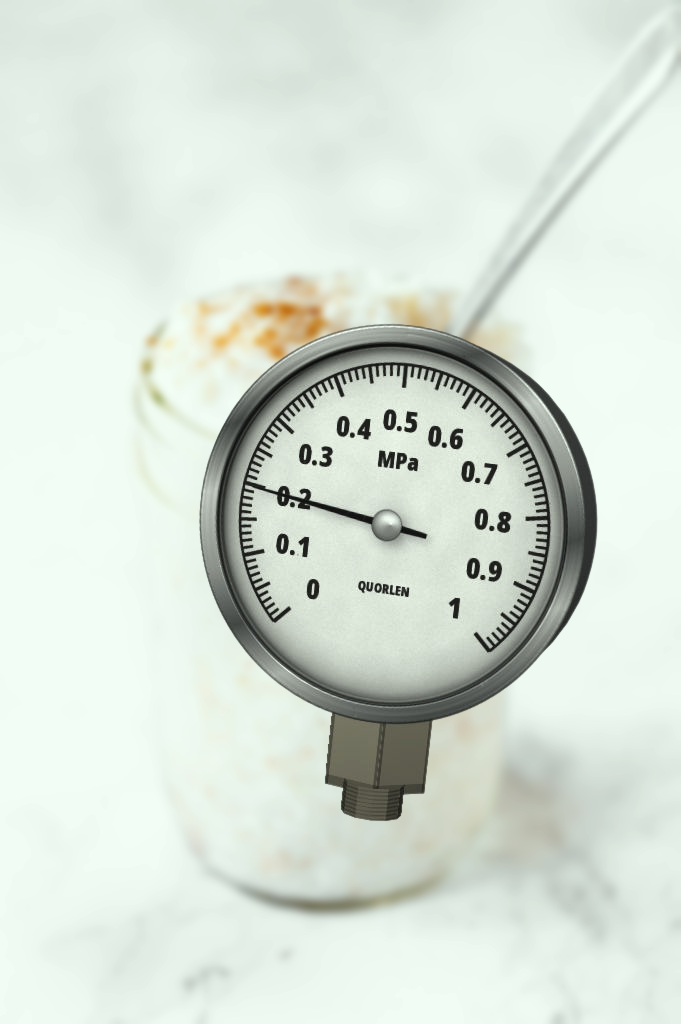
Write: **0.2** MPa
